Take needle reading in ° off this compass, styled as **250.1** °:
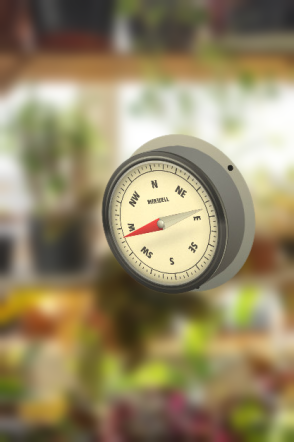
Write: **260** °
